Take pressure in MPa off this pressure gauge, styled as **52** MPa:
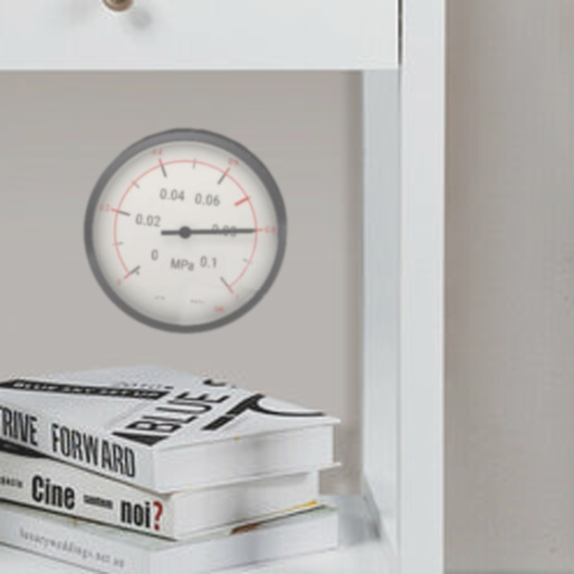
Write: **0.08** MPa
